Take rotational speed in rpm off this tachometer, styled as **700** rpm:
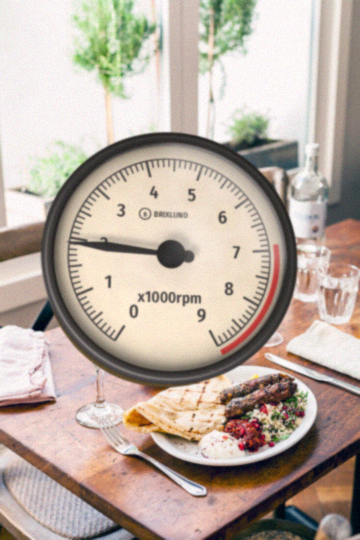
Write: **1900** rpm
